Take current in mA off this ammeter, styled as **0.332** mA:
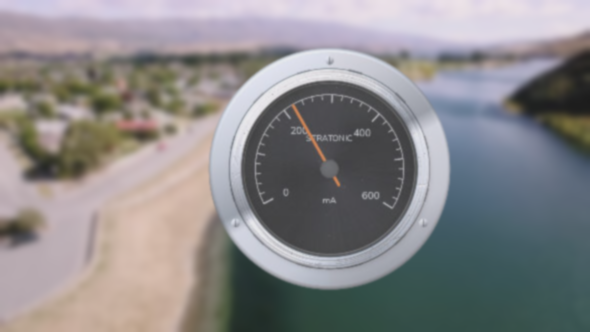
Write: **220** mA
